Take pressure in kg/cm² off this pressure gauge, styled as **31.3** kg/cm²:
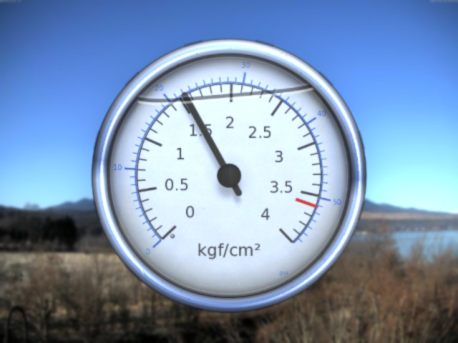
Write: **1.55** kg/cm²
